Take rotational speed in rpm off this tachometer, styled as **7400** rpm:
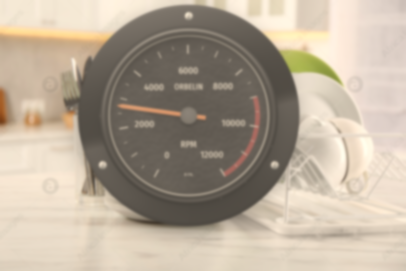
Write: **2750** rpm
